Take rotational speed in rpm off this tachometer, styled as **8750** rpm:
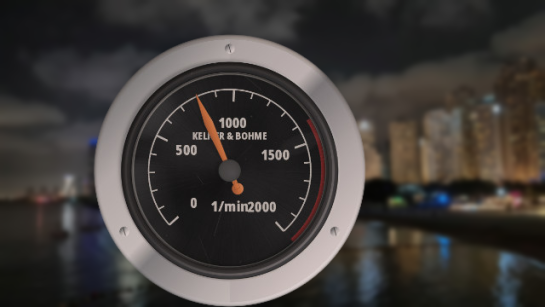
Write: **800** rpm
